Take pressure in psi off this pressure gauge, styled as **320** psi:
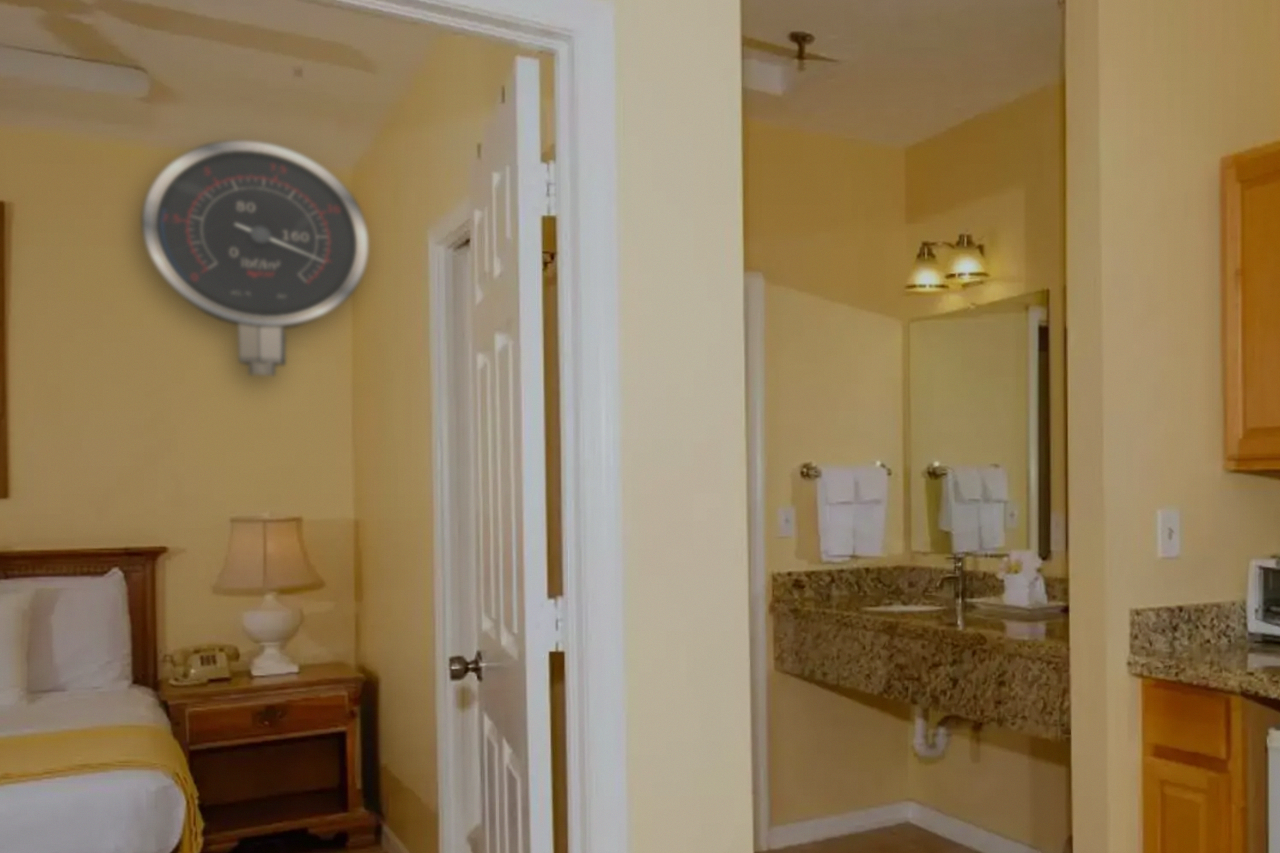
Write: **180** psi
